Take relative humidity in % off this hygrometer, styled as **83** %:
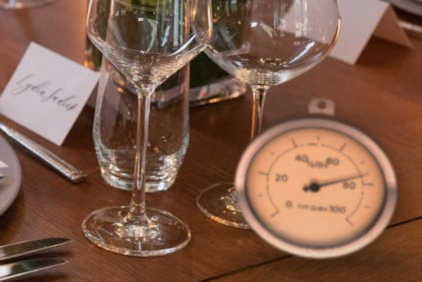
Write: **75** %
